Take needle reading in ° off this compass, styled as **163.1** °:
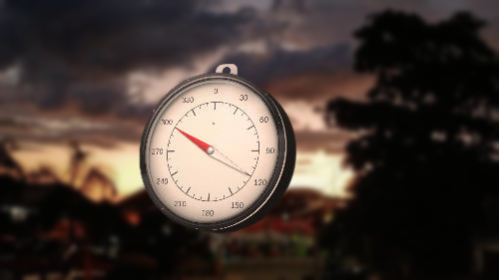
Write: **300** °
